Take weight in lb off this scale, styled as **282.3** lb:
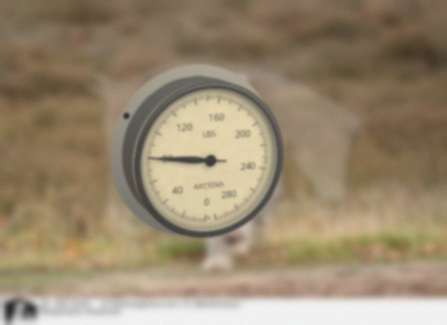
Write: **80** lb
